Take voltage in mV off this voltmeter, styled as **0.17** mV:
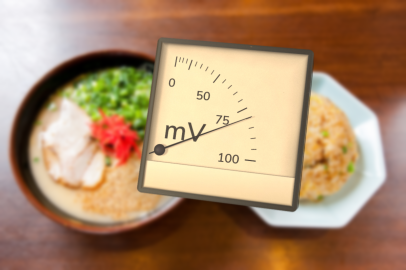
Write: **80** mV
